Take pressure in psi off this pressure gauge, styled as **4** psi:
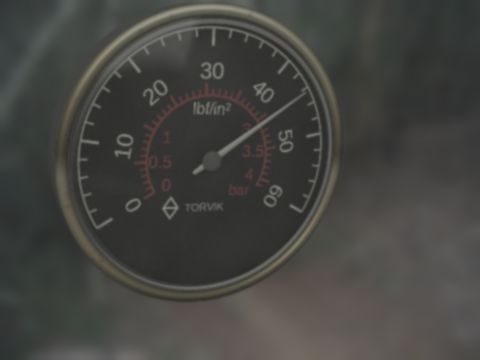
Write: **44** psi
